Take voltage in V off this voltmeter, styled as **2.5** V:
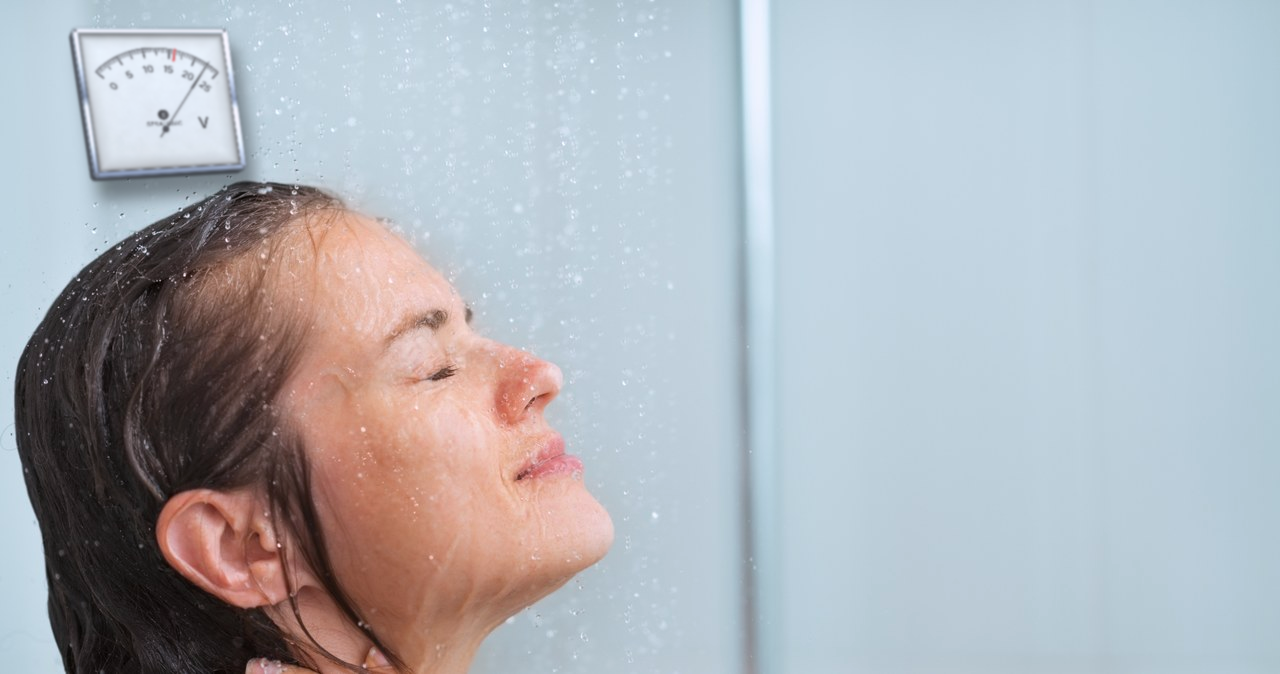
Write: **22.5** V
